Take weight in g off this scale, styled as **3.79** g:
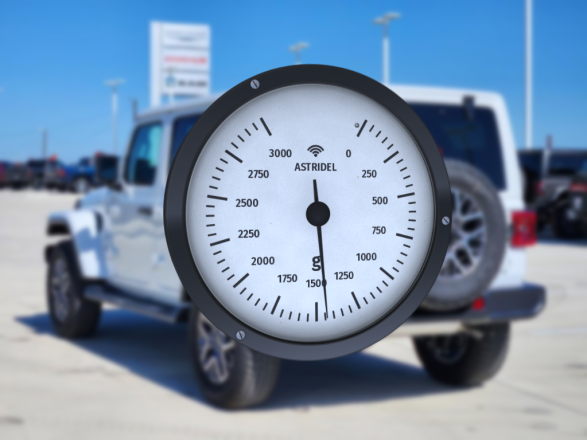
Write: **1450** g
